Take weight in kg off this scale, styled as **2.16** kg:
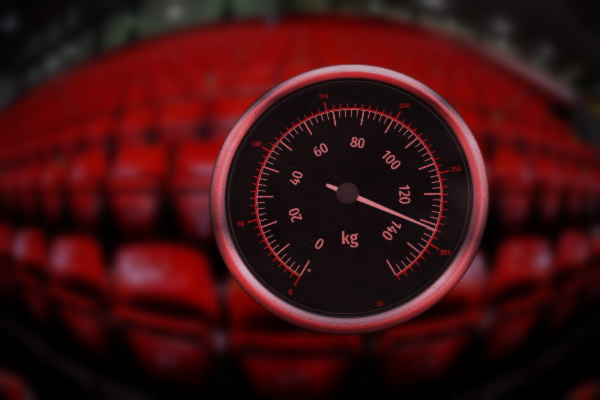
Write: **132** kg
